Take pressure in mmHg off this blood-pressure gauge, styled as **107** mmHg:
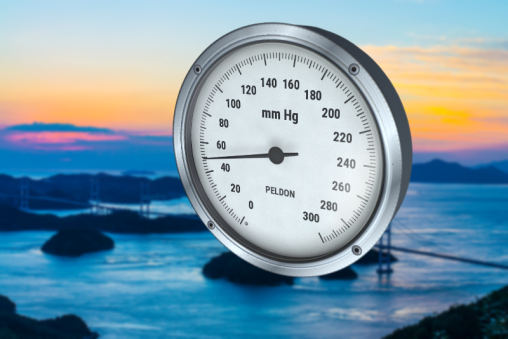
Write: **50** mmHg
